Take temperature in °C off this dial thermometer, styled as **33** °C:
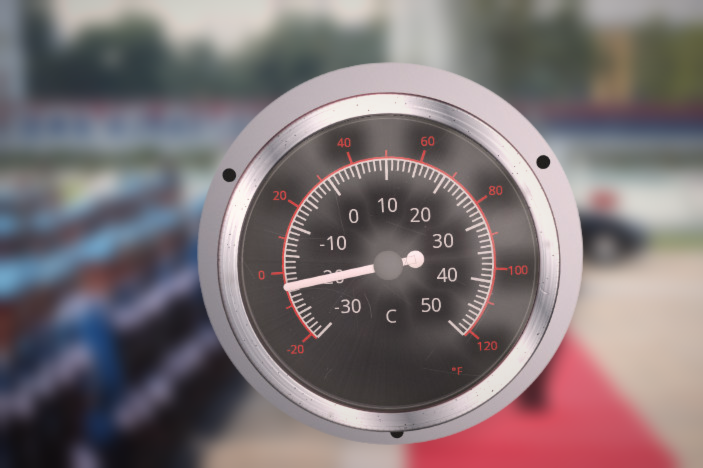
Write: **-20** °C
